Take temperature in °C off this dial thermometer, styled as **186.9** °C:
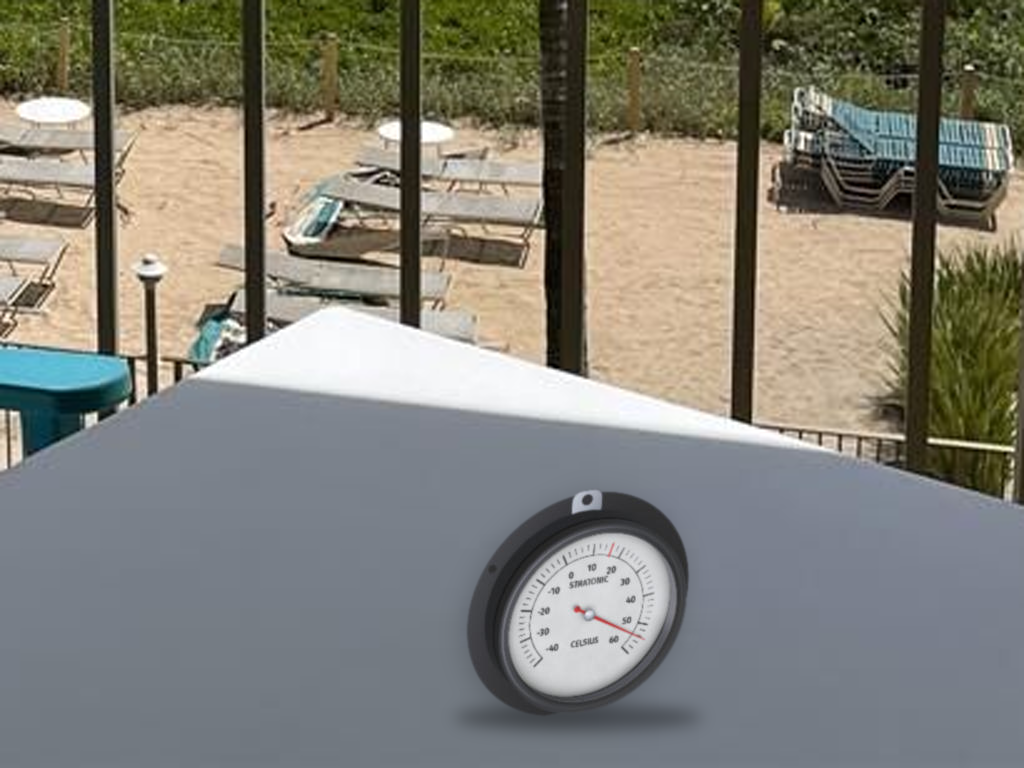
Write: **54** °C
